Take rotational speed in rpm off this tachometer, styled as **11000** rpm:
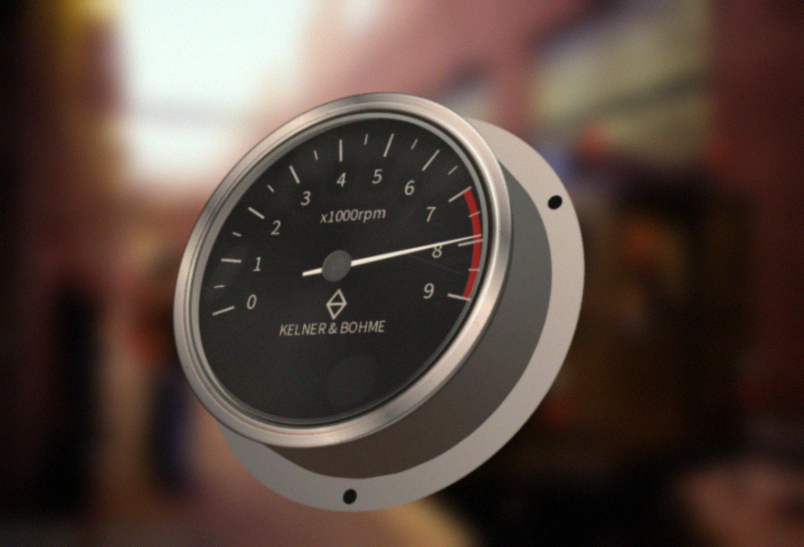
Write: **8000** rpm
